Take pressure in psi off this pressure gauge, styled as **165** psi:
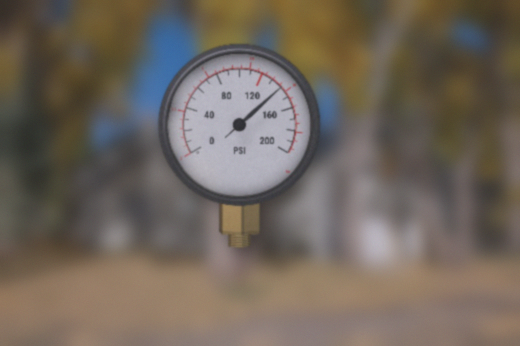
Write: **140** psi
